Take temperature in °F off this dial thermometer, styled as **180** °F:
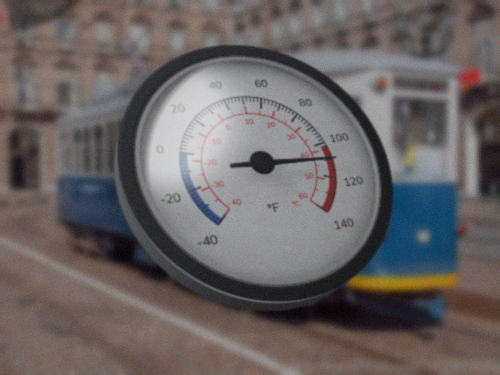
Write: **110** °F
